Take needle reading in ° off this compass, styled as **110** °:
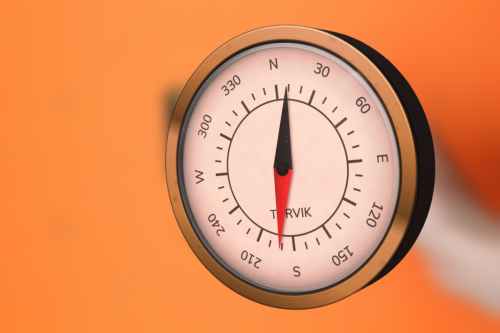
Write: **190** °
